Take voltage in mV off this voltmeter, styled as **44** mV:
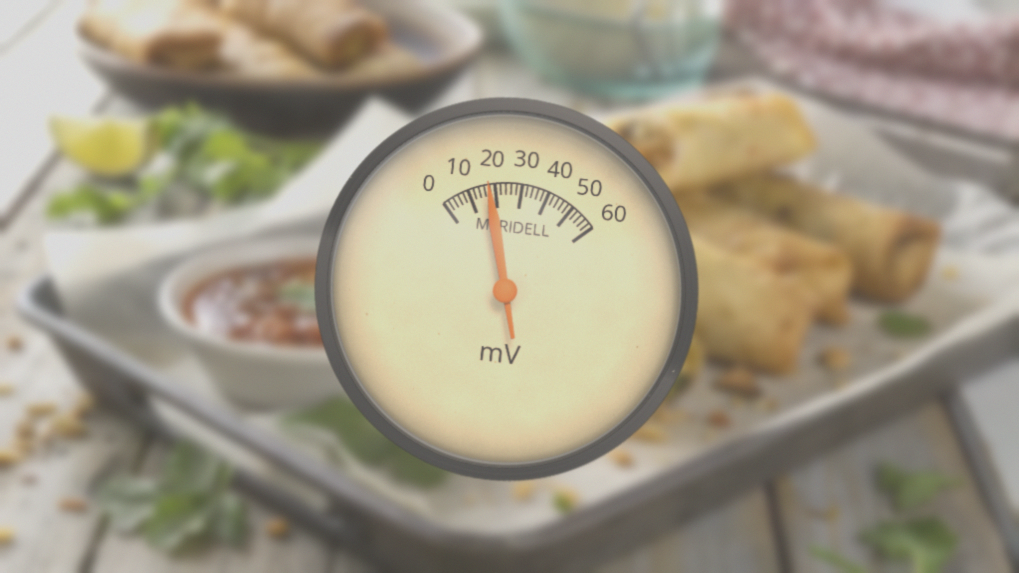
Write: **18** mV
